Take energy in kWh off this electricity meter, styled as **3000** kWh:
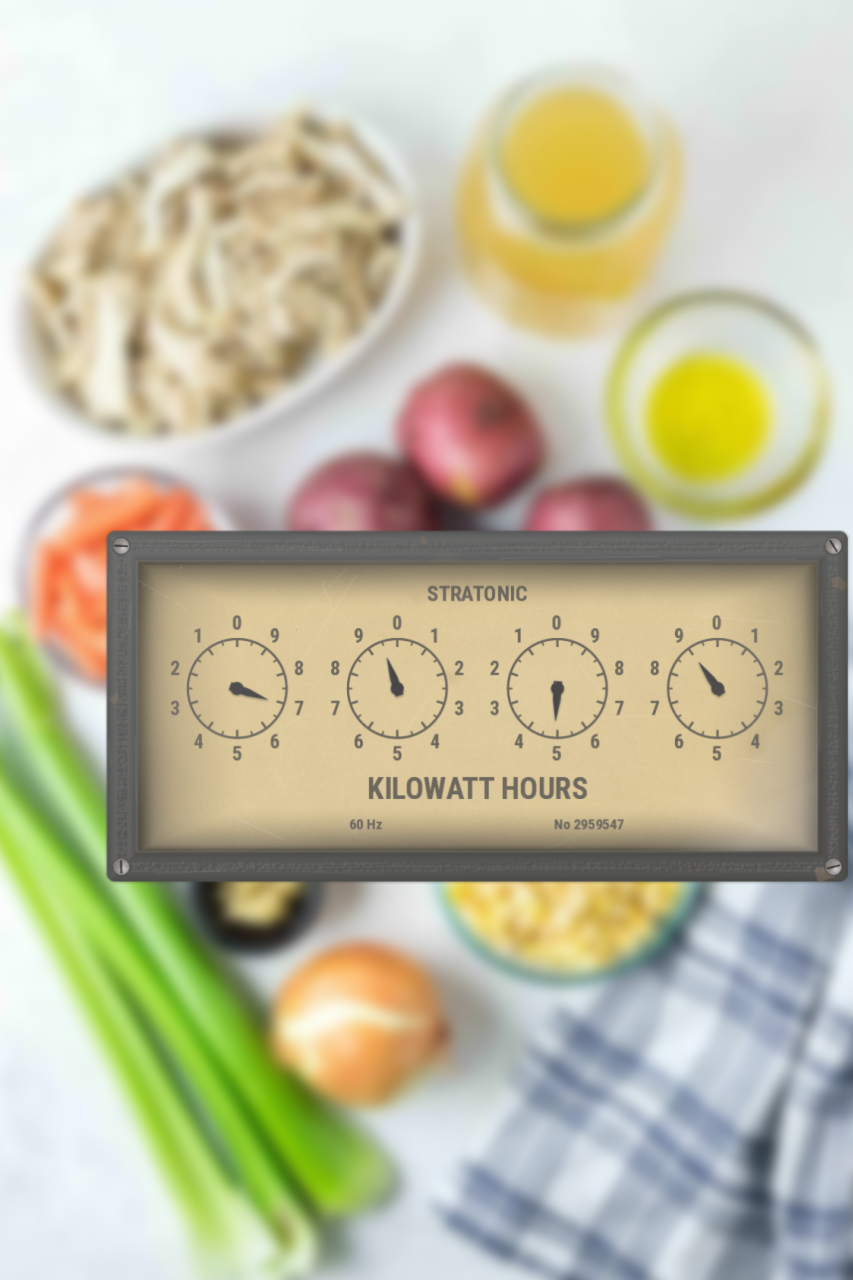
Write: **6949** kWh
